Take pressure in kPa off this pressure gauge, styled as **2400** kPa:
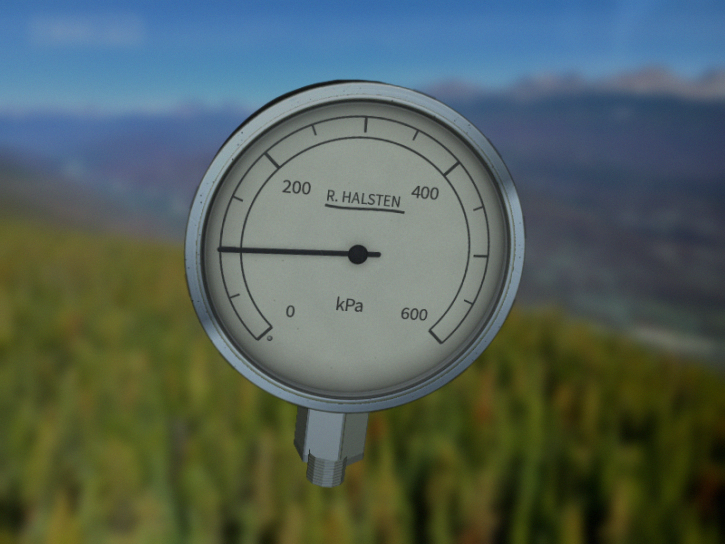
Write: **100** kPa
